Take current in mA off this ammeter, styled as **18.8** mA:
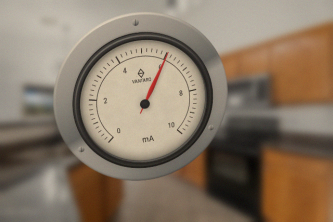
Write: **6** mA
